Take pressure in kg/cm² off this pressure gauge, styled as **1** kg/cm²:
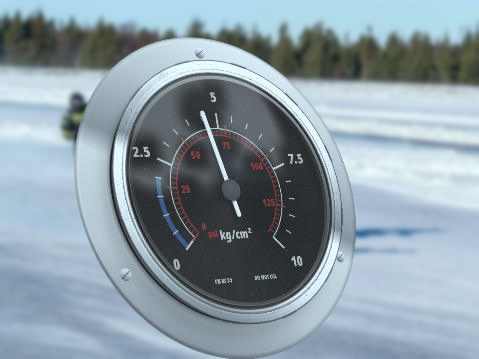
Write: **4.5** kg/cm²
